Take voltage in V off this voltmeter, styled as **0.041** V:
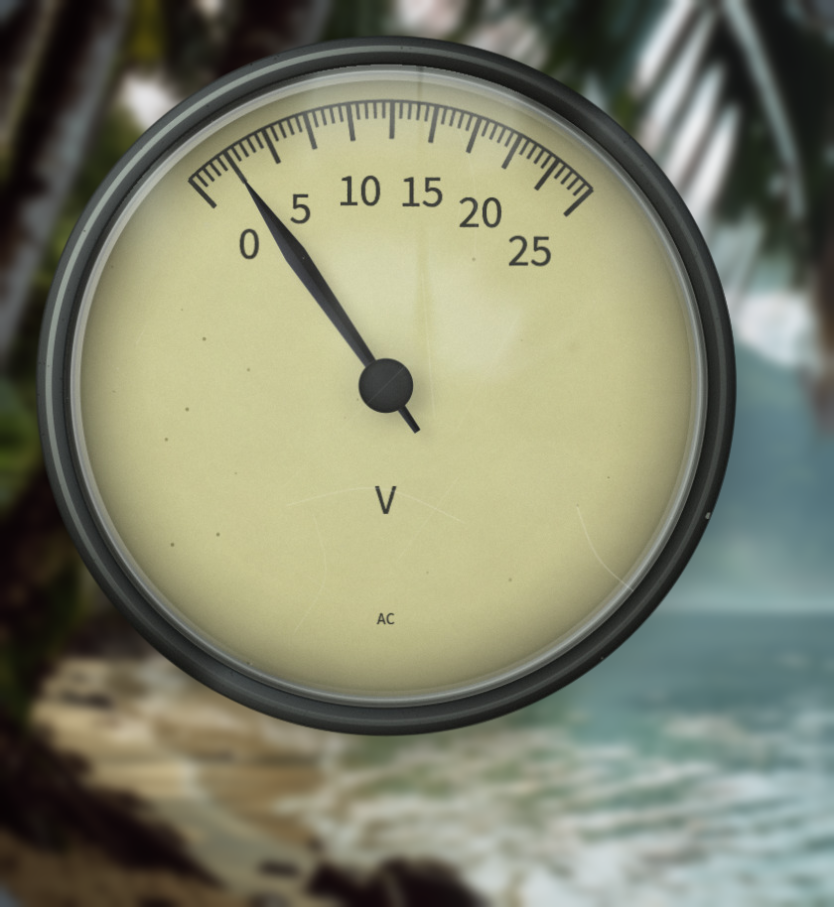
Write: **2.5** V
